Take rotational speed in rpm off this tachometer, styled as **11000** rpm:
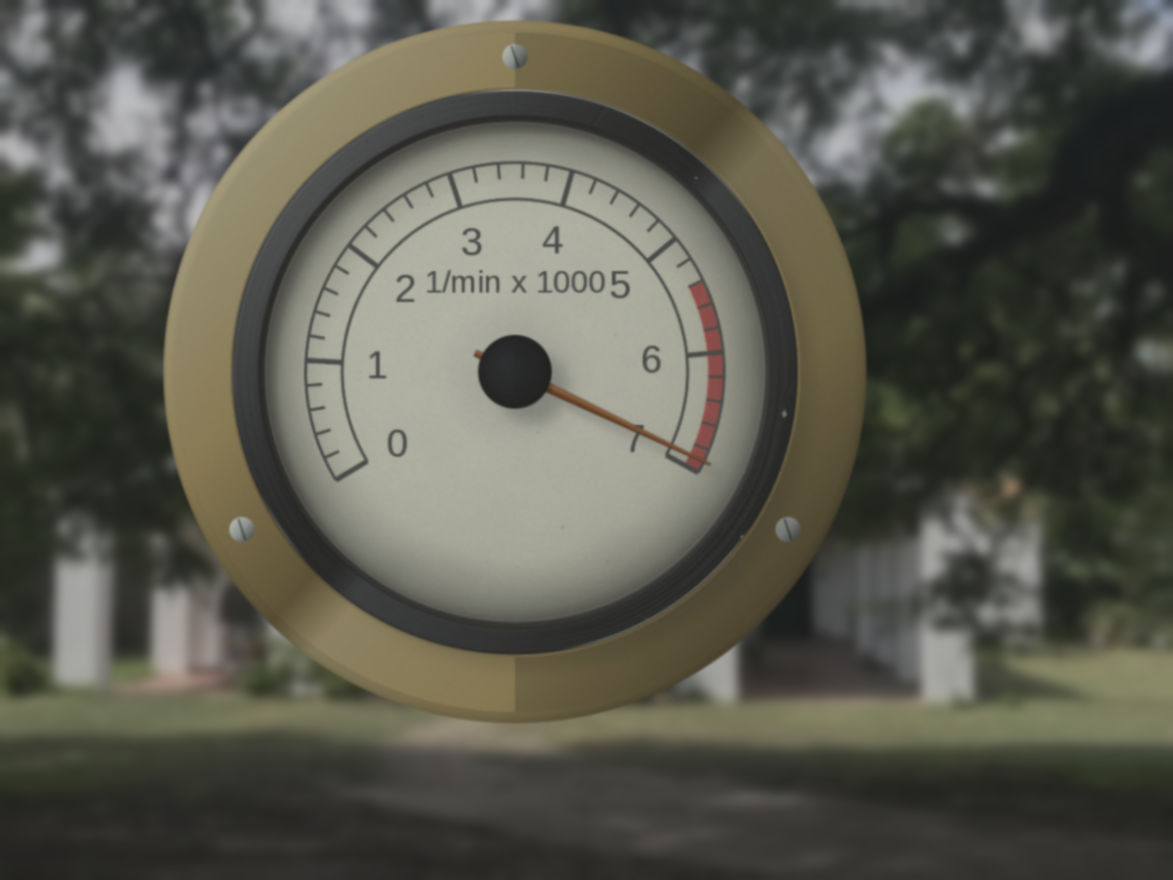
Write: **6900** rpm
